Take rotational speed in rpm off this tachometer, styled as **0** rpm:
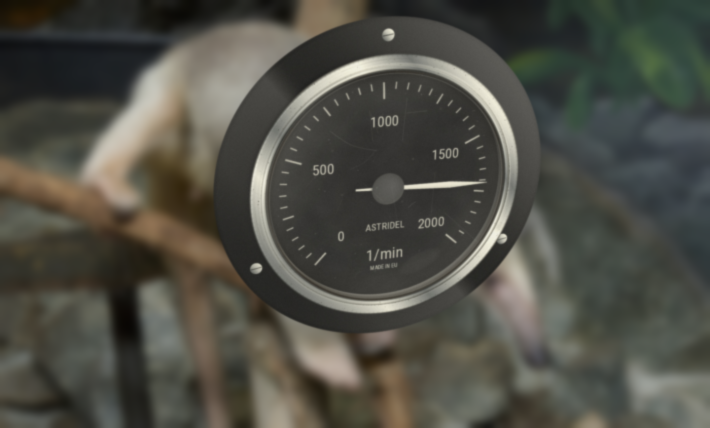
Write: **1700** rpm
